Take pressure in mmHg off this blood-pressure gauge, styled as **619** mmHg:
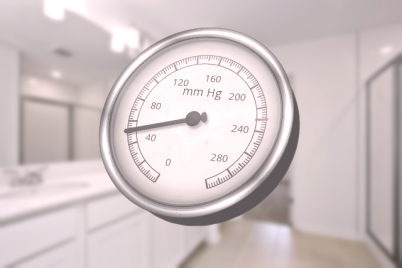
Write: **50** mmHg
